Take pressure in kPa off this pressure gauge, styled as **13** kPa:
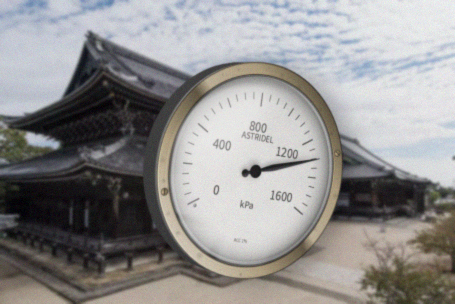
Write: **1300** kPa
